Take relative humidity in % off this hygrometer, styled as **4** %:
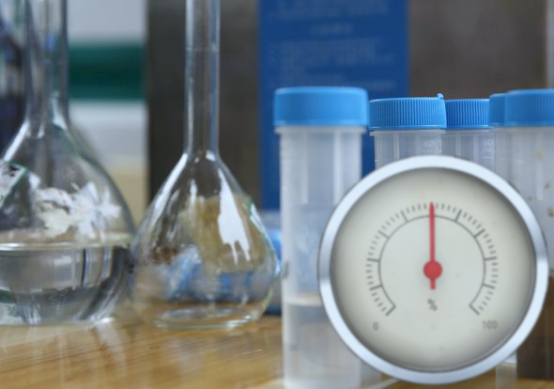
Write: **50** %
